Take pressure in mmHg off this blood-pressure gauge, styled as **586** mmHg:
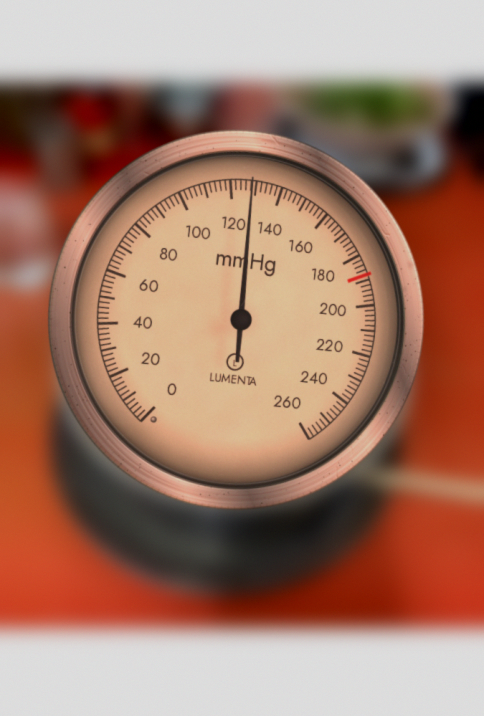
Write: **128** mmHg
